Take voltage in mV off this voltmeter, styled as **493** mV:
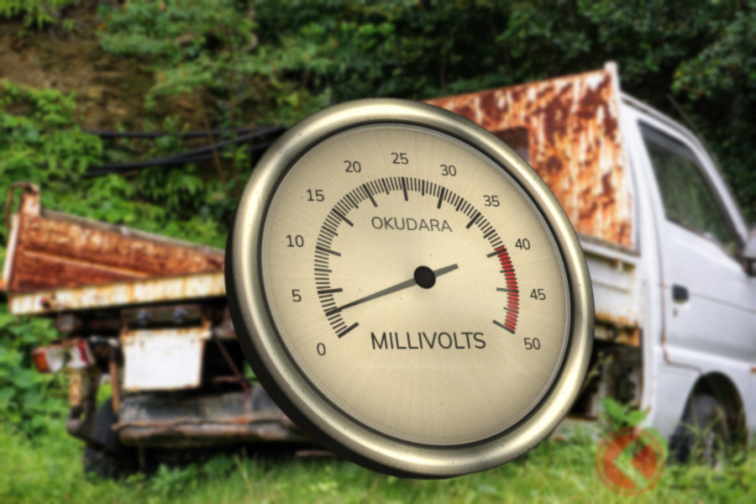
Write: **2.5** mV
